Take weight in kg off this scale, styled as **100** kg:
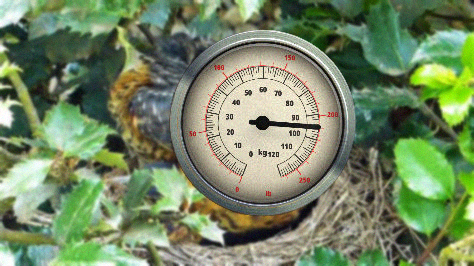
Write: **95** kg
